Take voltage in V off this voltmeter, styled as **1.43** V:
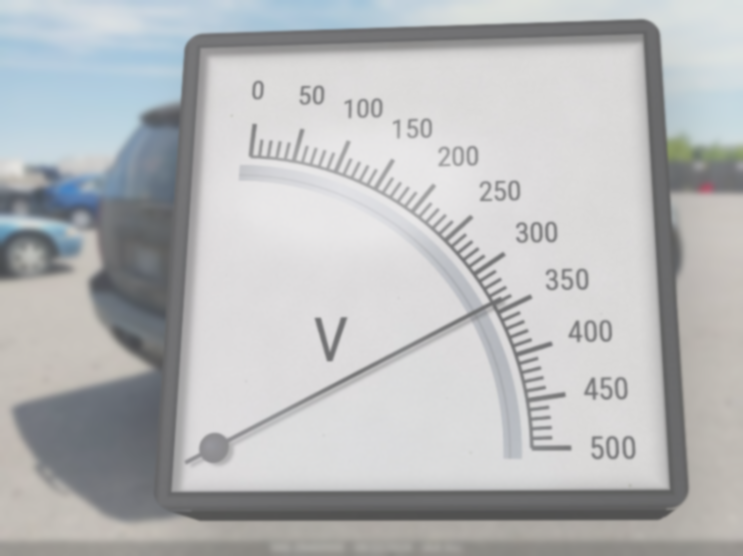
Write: **340** V
